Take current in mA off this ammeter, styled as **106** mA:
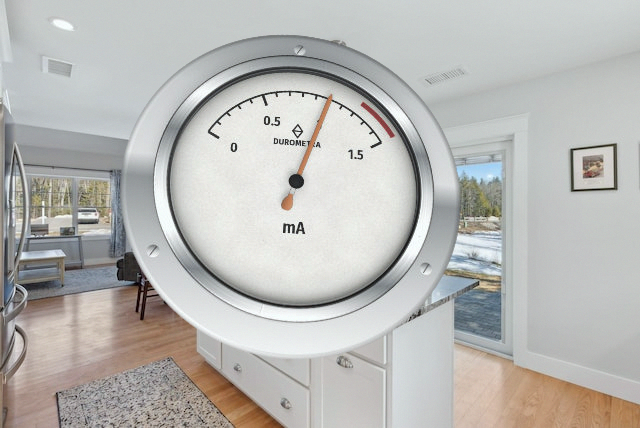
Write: **1** mA
